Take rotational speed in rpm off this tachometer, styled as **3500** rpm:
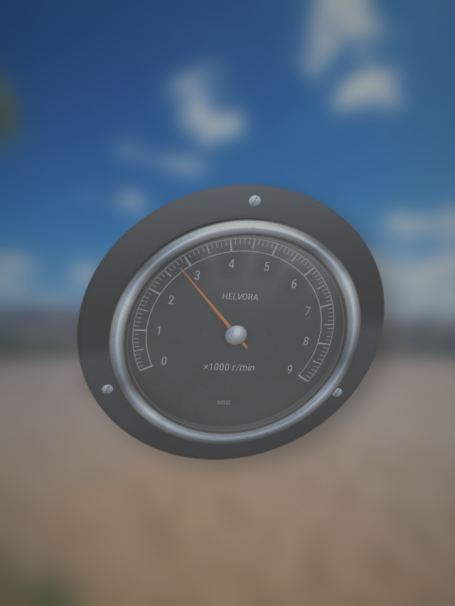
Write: **2800** rpm
